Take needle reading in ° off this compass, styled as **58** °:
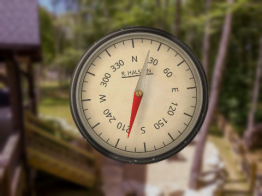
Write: **200** °
